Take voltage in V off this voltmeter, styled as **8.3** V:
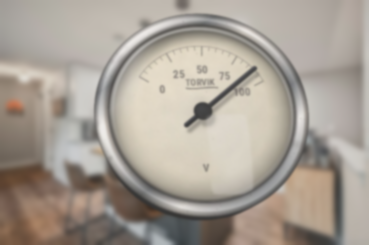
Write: **90** V
